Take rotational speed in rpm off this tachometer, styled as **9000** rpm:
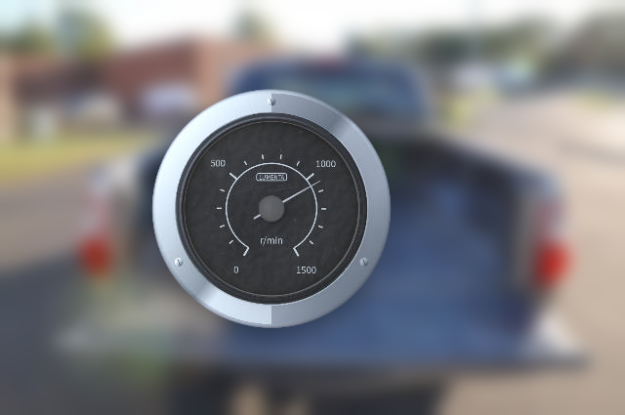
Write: **1050** rpm
